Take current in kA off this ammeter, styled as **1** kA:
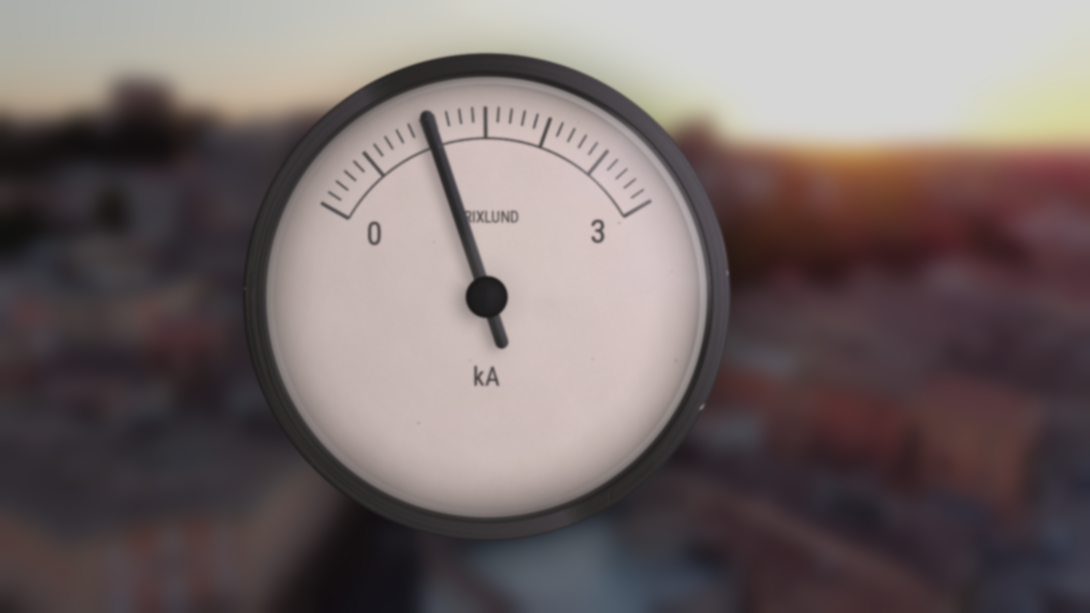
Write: **1.05** kA
